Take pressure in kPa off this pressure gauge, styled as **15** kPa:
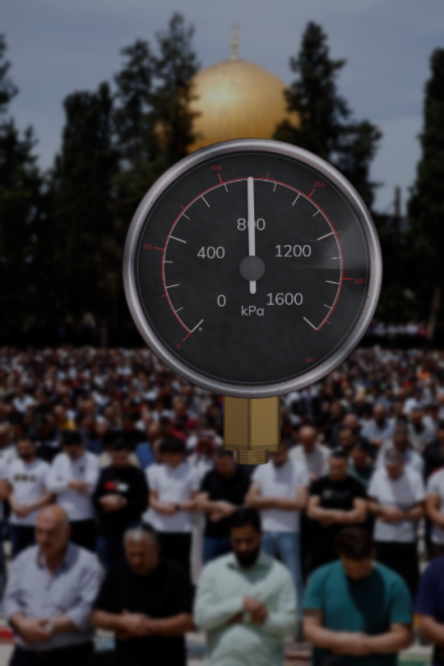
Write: **800** kPa
